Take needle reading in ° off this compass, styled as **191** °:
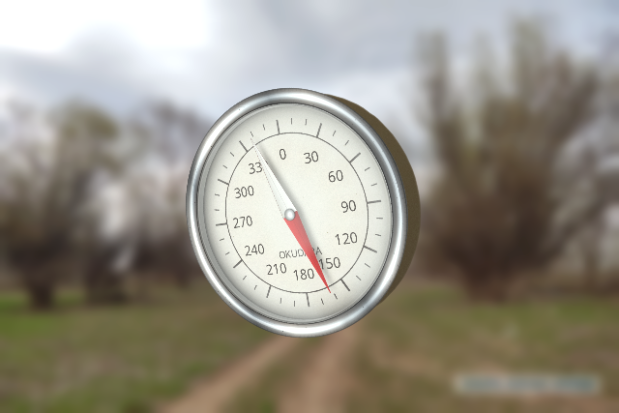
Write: **160** °
